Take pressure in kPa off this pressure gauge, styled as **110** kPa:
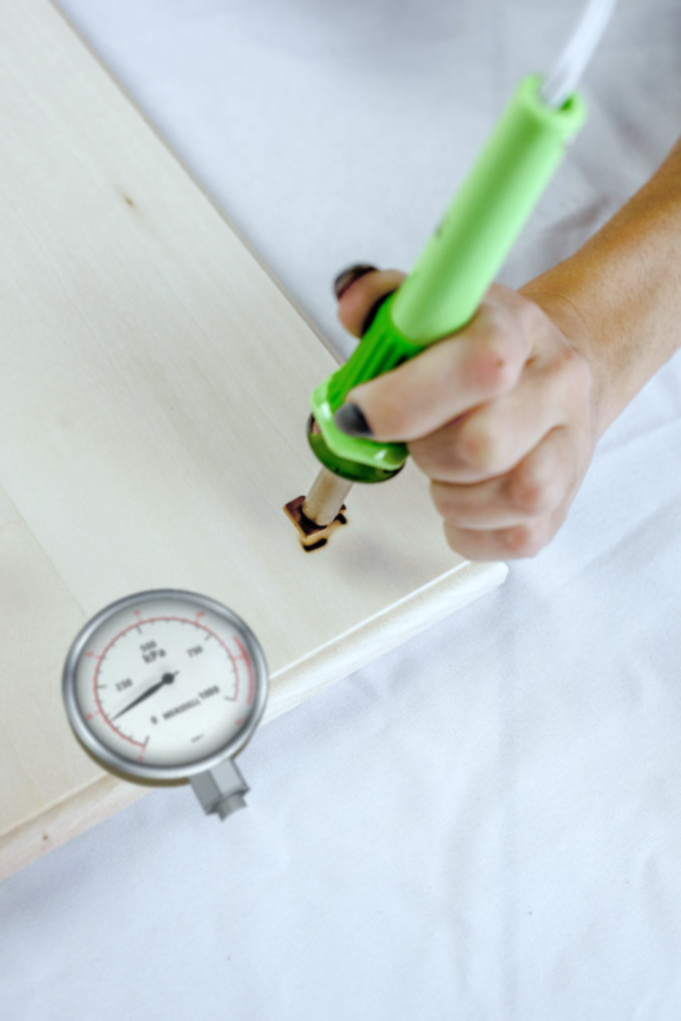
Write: **125** kPa
